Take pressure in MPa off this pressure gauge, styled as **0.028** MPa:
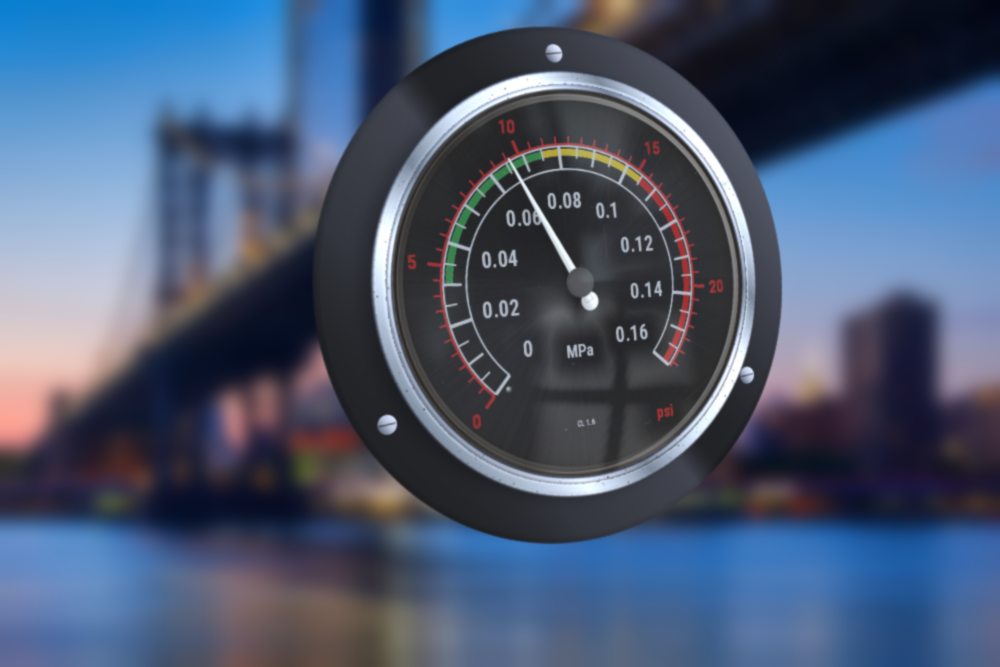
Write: **0.065** MPa
